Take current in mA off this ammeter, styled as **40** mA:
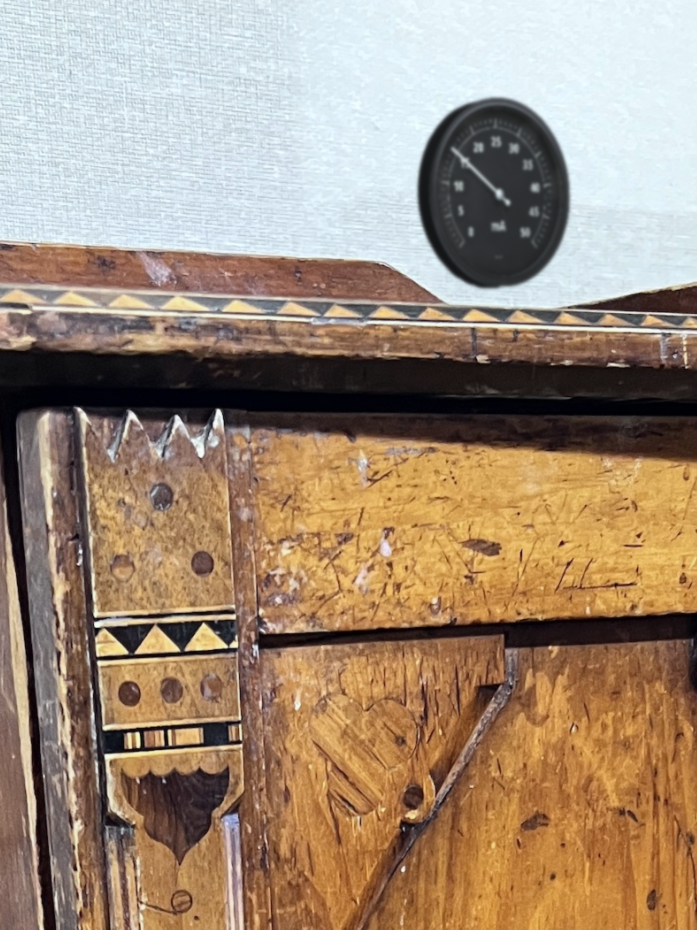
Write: **15** mA
